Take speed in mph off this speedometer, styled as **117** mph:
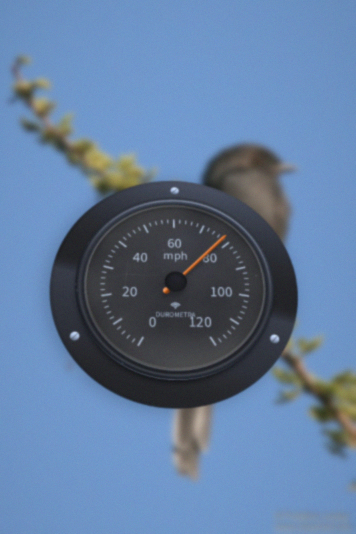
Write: **78** mph
